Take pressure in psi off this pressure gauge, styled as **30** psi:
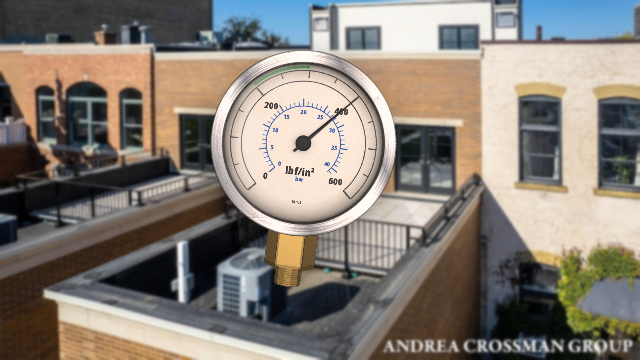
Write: **400** psi
